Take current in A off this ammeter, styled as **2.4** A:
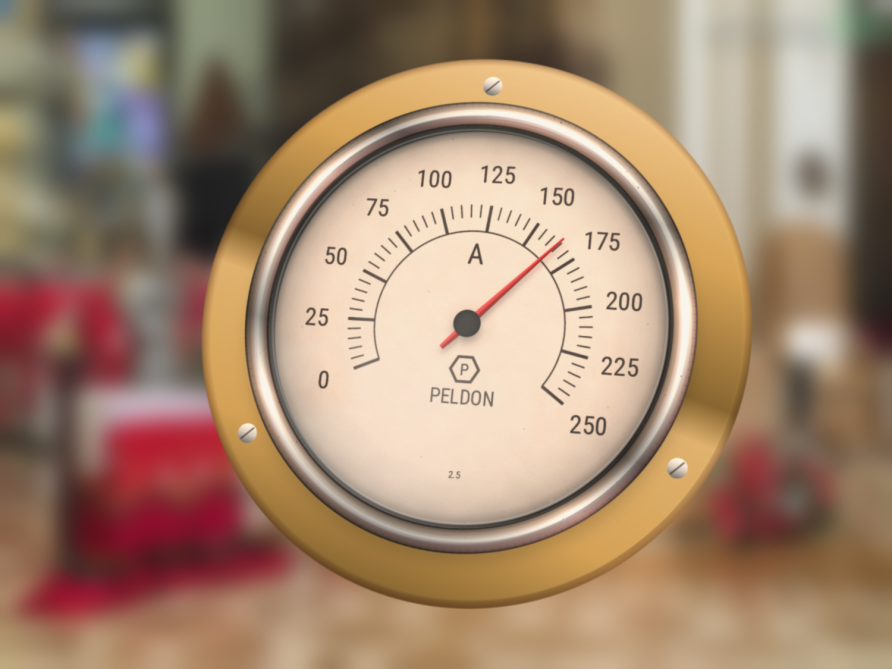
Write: **165** A
